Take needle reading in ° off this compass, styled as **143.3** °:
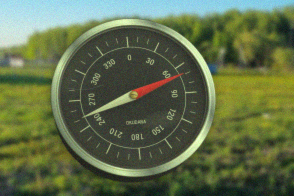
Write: **70** °
